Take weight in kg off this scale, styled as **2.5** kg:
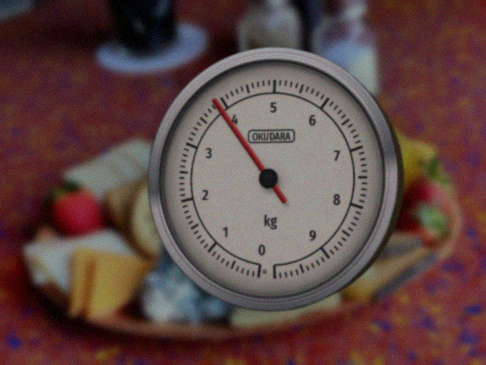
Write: **3.9** kg
